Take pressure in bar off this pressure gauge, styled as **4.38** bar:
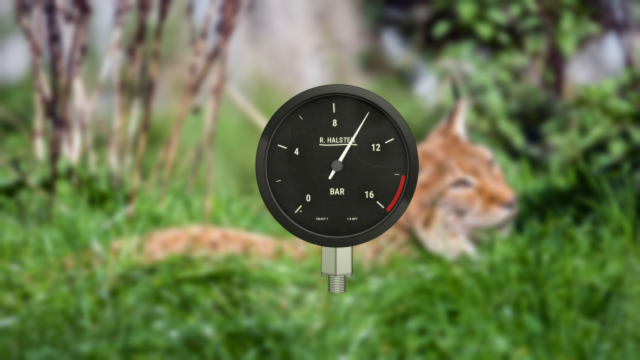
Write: **10** bar
